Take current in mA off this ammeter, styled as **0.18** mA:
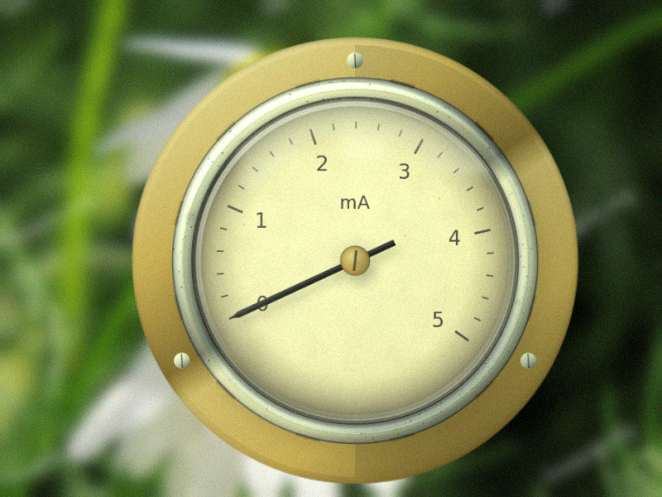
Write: **0** mA
